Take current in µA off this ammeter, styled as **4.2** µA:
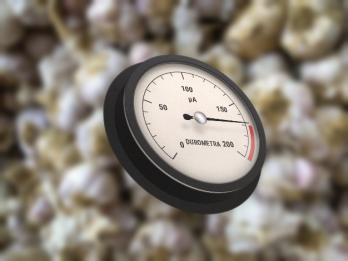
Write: **170** µA
